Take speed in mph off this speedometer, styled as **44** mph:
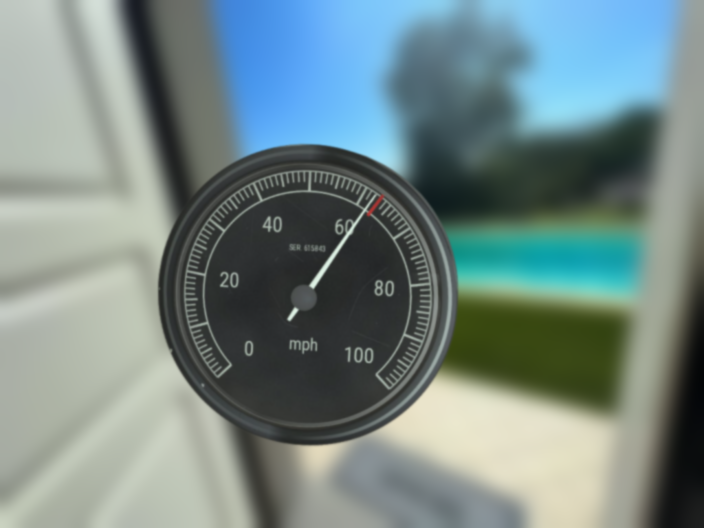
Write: **62** mph
